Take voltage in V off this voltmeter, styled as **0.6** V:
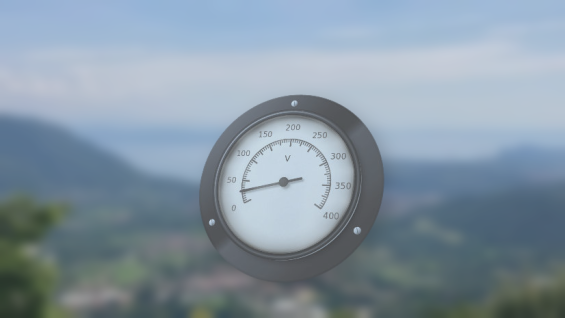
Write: **25** V
